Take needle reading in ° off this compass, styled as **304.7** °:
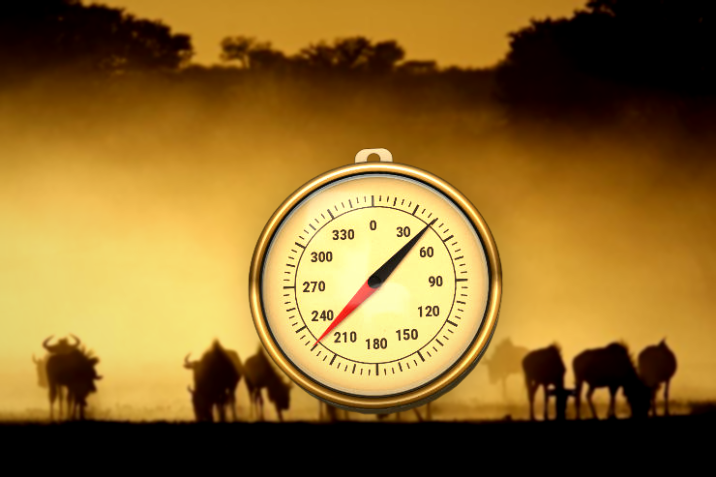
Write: **225** °
